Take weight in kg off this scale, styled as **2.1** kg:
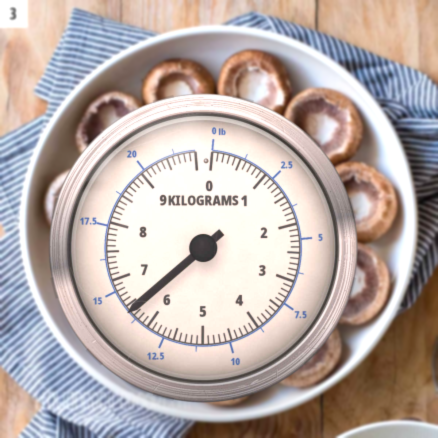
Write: **6.4** kg
